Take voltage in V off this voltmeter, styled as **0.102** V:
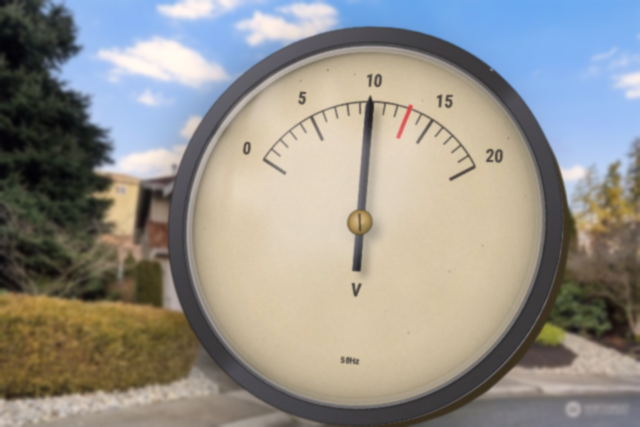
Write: **10** V
